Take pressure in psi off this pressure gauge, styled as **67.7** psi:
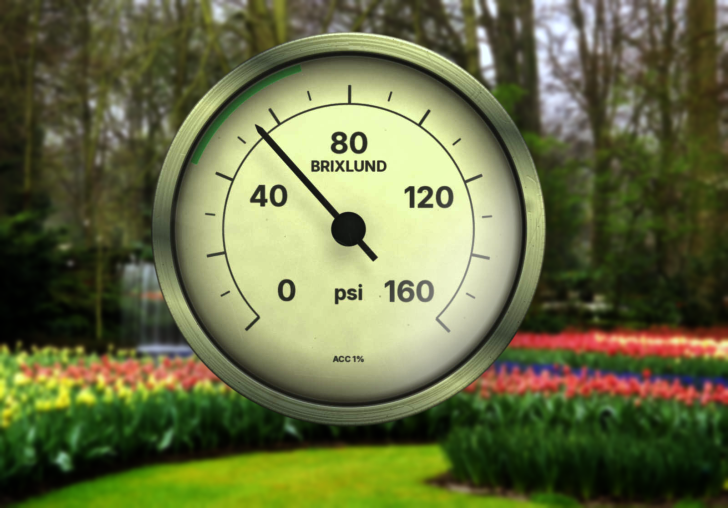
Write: **55** psi
